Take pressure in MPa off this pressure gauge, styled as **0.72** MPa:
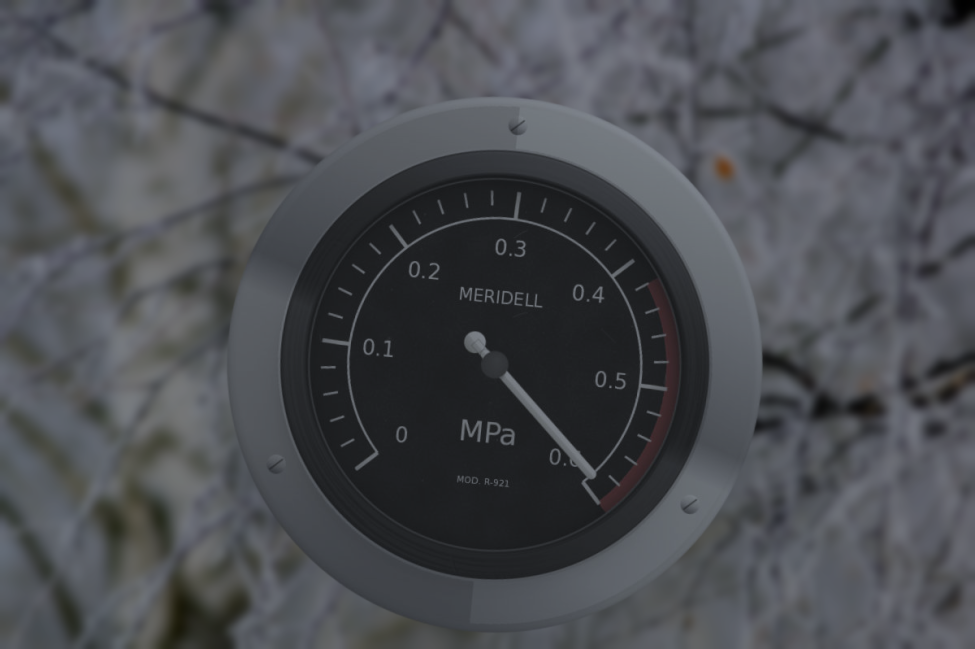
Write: **0.59** MPa
